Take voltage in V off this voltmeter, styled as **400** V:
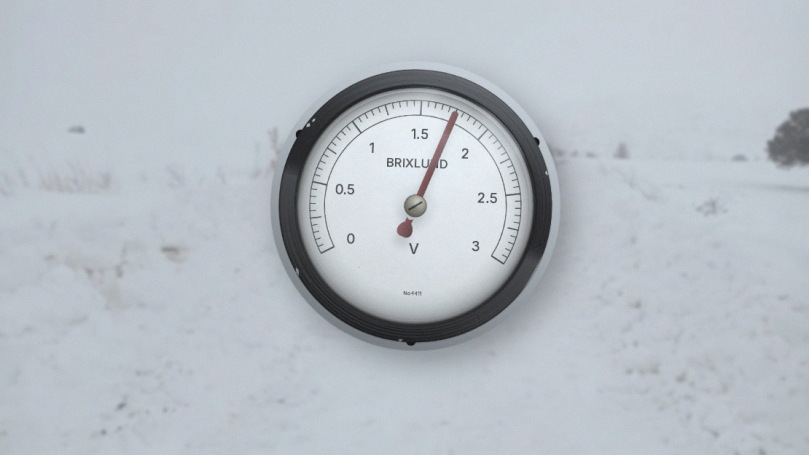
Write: **1.75** V
